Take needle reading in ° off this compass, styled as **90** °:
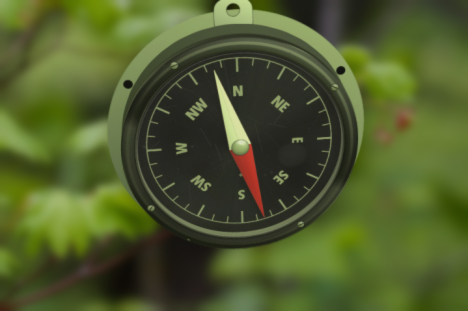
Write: **165** °
